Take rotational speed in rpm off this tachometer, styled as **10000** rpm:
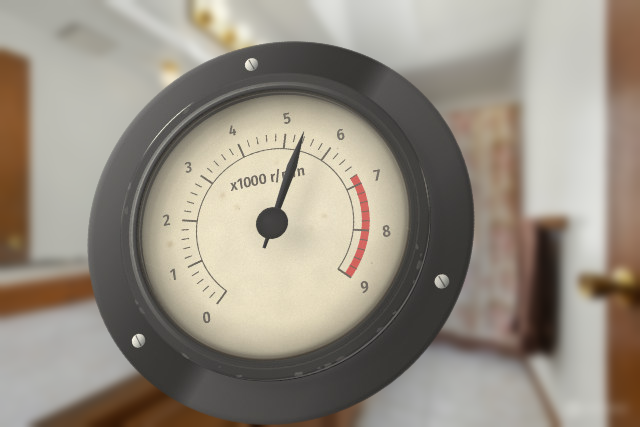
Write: **5400** rpm
